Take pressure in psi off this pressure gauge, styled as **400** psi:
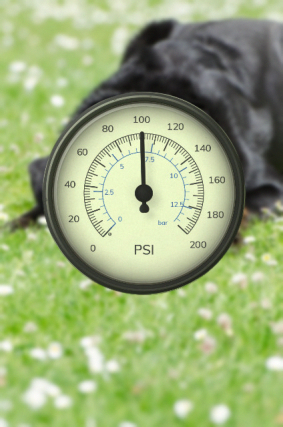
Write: **100** psi
